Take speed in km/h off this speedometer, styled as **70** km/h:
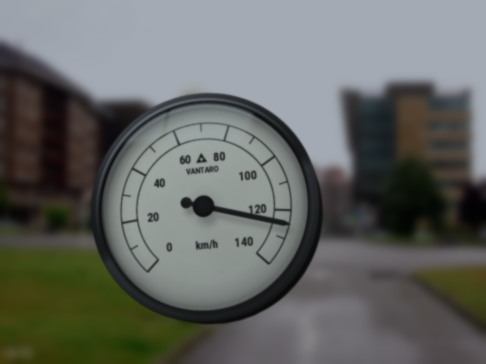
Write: **125** km/h
